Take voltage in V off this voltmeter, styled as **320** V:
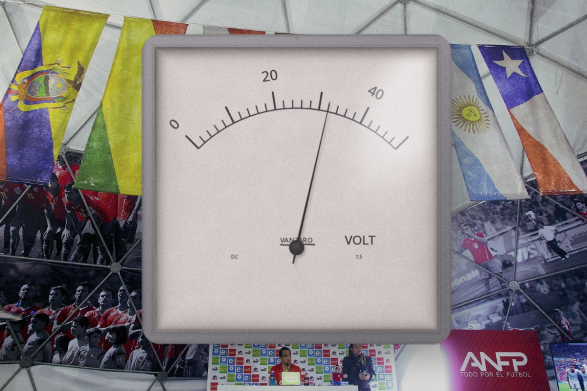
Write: **32** V
